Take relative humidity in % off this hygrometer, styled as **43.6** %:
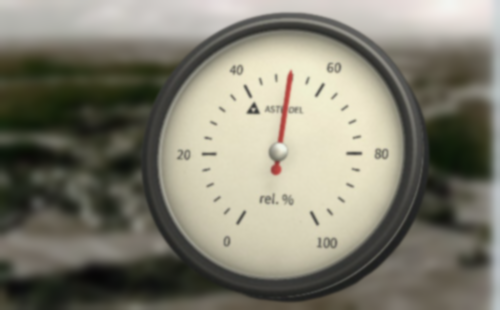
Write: **52** %
